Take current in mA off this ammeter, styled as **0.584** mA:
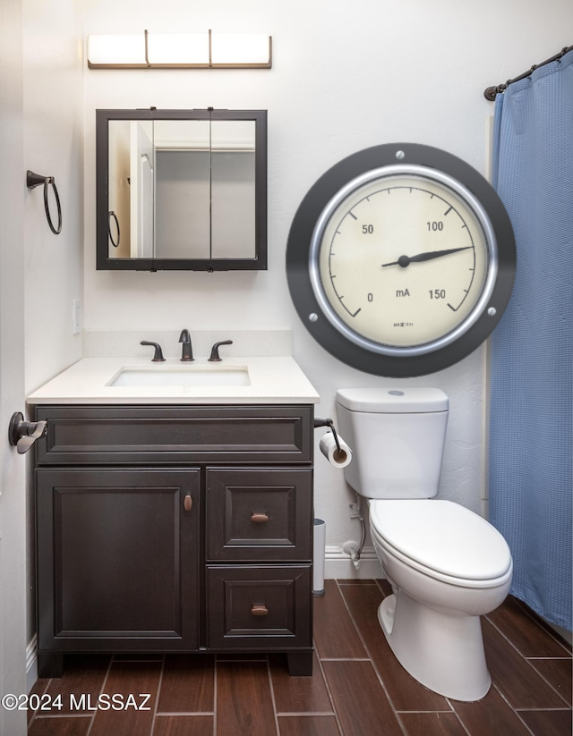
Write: **120** mA
